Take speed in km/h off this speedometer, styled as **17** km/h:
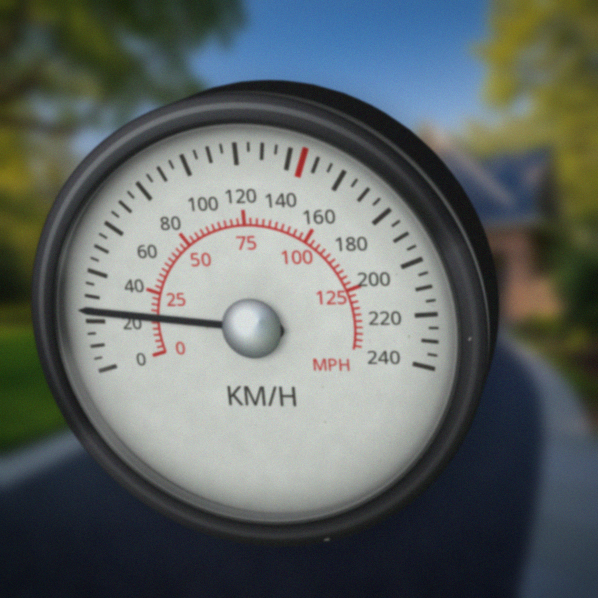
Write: **25** km/h
